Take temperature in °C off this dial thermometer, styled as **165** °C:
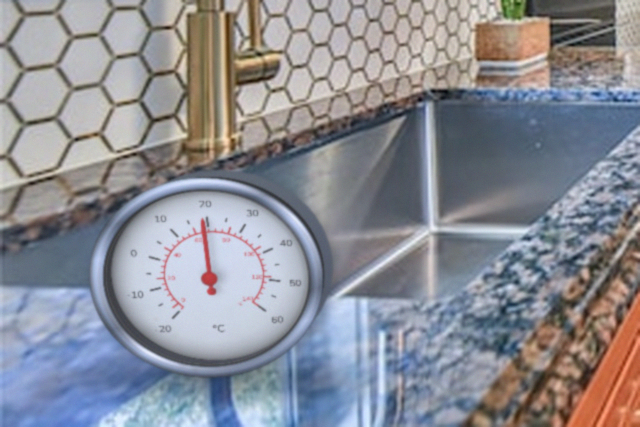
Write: **20** °C
